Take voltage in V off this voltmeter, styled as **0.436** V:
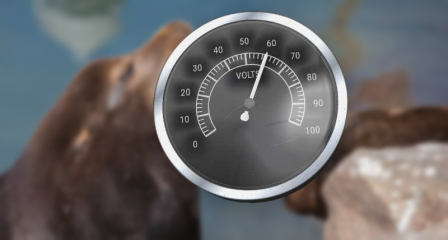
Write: **60** V
